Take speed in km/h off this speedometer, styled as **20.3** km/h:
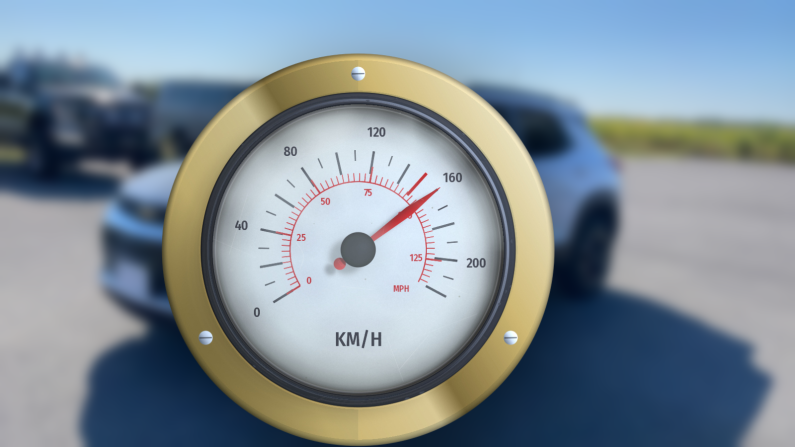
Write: **160** km/h
